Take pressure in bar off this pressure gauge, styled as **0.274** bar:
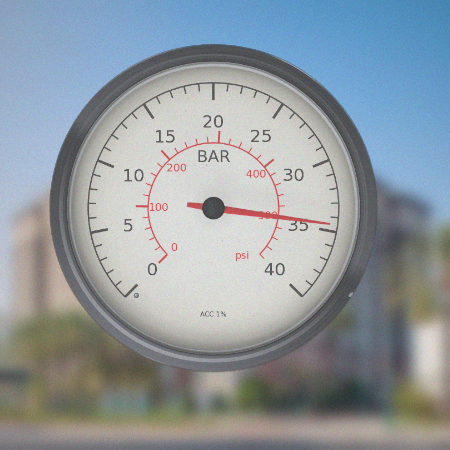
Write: **34.5** bar
